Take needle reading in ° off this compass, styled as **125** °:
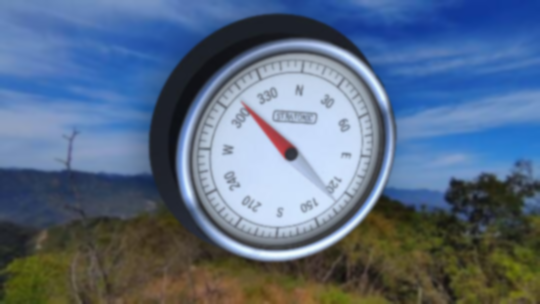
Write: **310** °
